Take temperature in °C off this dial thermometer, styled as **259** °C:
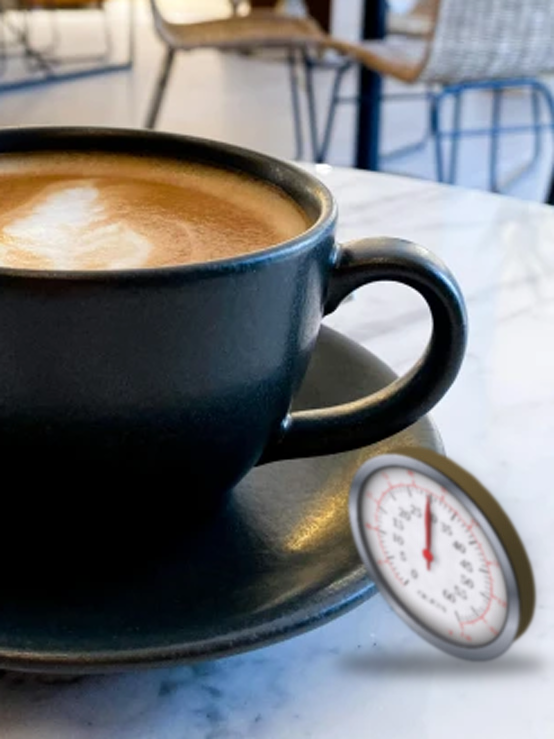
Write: **30** °C
